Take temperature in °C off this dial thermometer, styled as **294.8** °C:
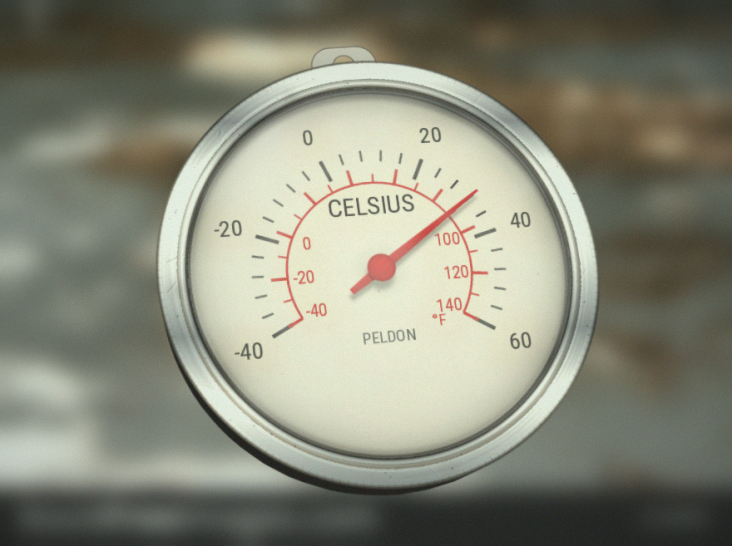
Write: **32** °C
